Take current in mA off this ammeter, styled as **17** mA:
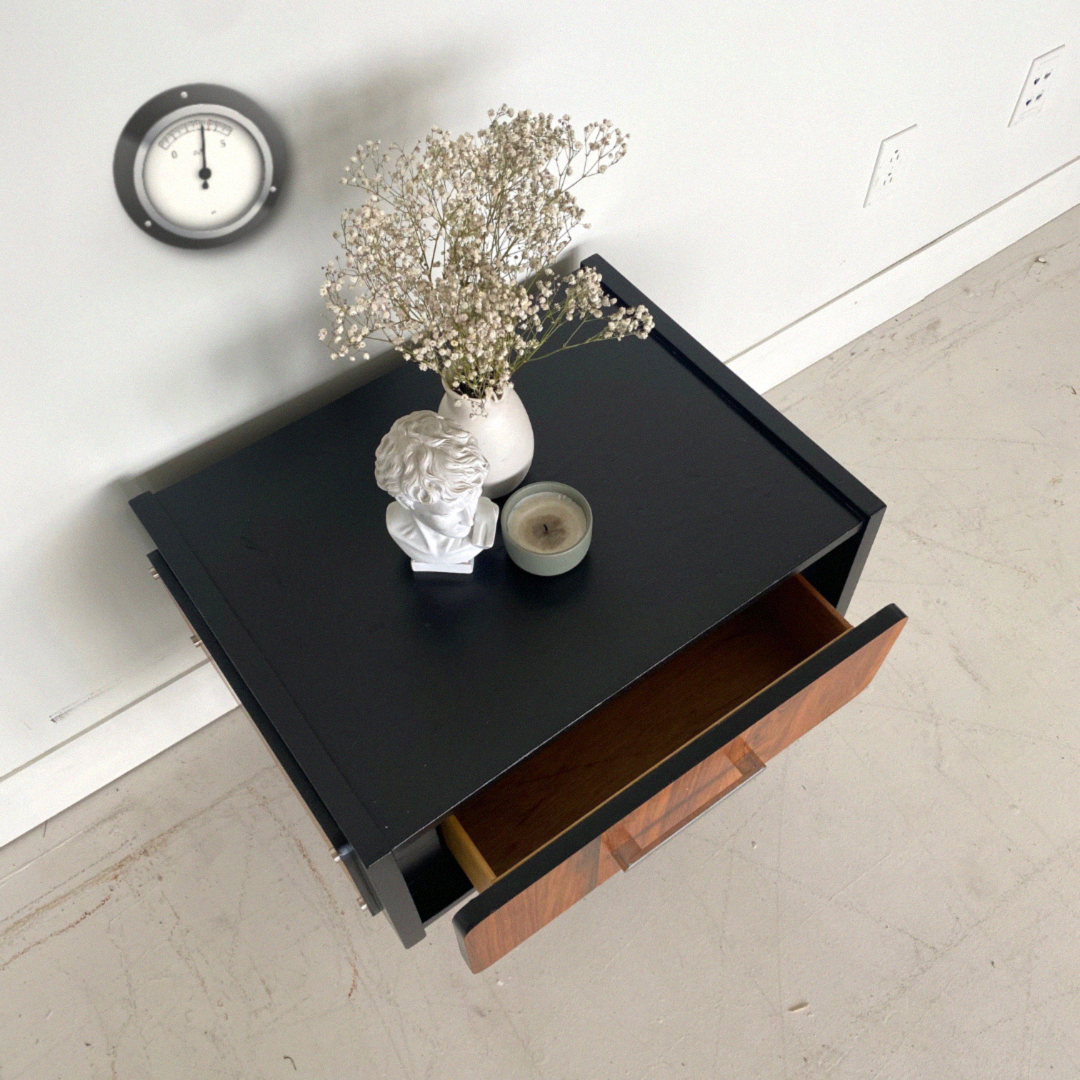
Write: **3** mA
